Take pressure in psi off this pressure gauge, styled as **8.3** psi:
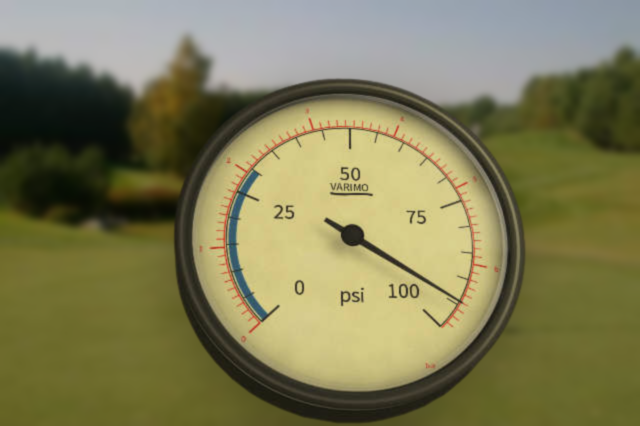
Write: **95** psi
